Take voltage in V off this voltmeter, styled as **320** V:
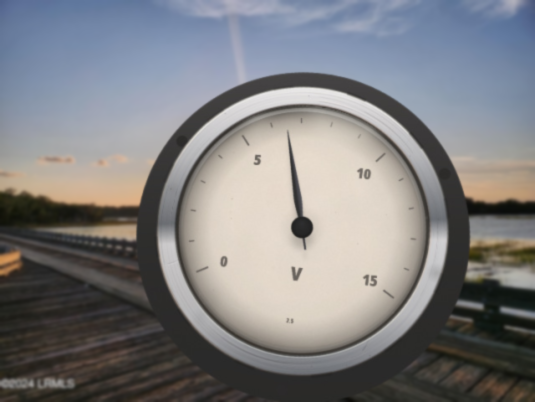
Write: **6.5** V
